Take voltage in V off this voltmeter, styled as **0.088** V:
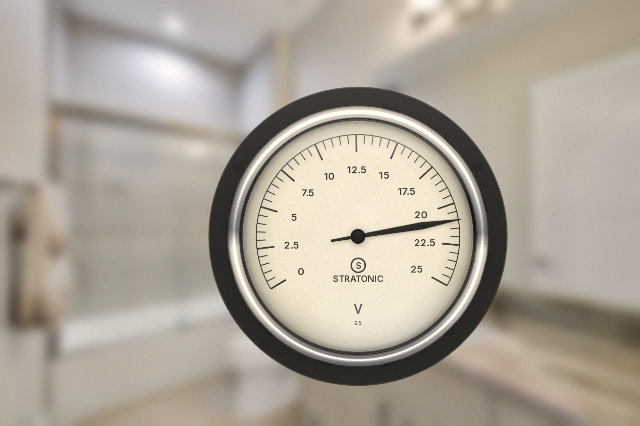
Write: **21** V
